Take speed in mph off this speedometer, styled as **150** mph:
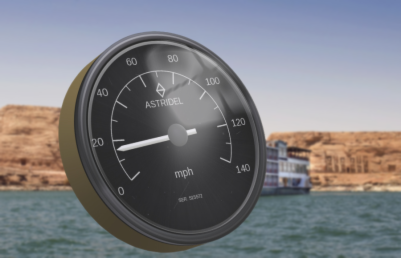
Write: **15** mph
